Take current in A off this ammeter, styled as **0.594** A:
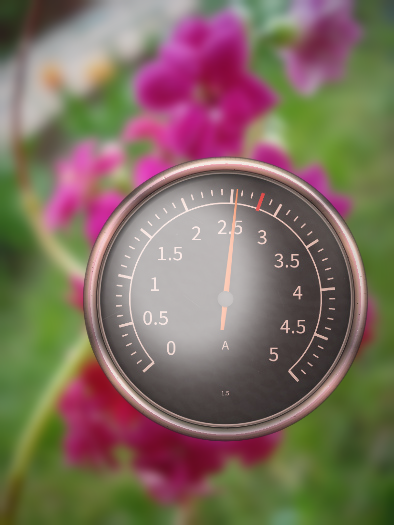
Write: **2.55** A
